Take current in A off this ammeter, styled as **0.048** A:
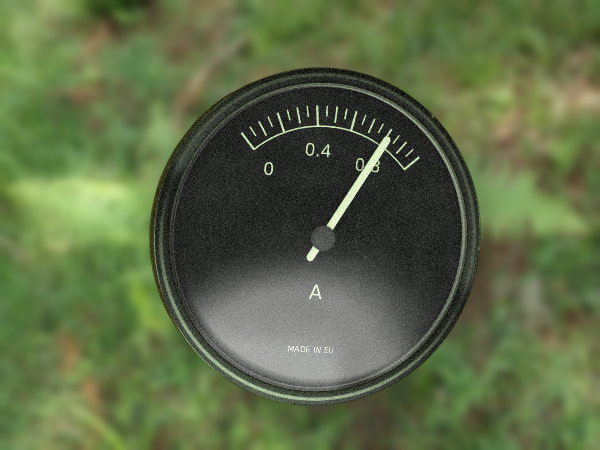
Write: **0.8** A
